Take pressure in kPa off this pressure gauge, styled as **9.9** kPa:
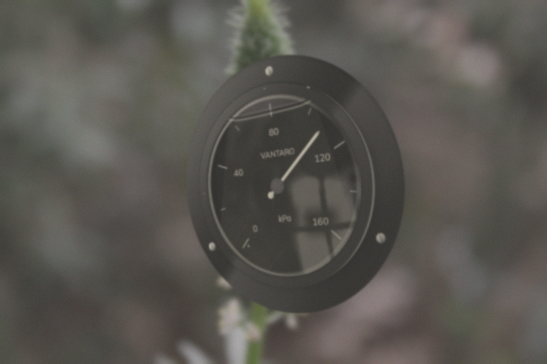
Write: **110** kPa
